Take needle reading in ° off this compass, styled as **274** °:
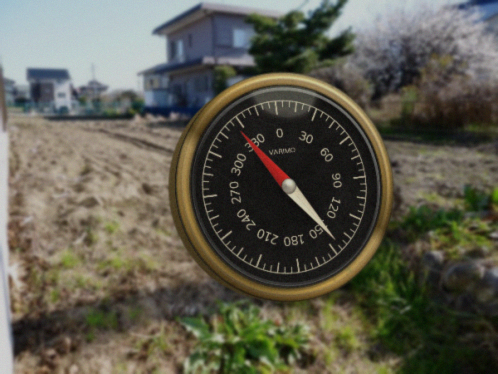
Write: **325** °
